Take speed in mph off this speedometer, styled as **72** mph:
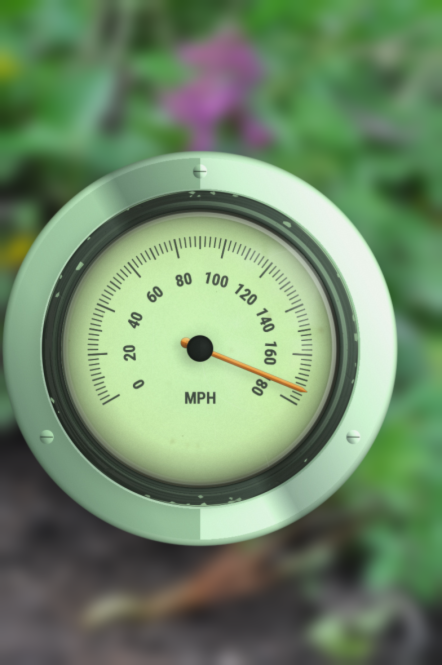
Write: **174** mph
